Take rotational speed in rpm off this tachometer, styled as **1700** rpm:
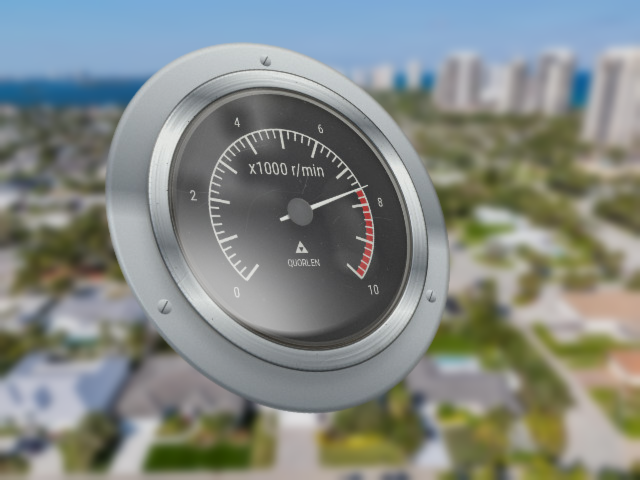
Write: **7600** rpm
